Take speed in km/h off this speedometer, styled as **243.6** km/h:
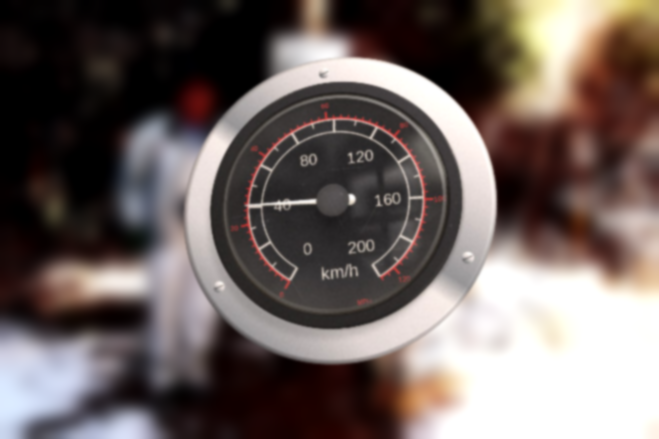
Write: **40** km/h
